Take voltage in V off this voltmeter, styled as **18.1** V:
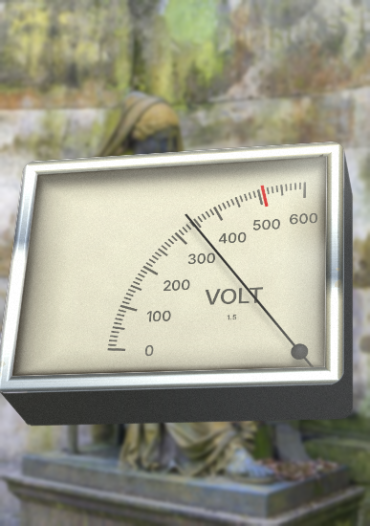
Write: **340** V
